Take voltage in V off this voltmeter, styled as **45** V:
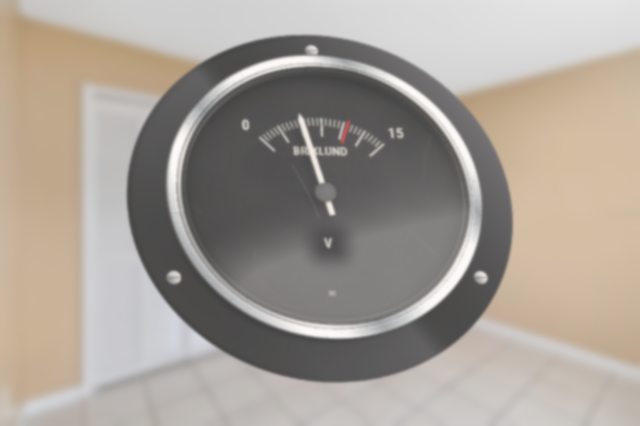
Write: **5** V
